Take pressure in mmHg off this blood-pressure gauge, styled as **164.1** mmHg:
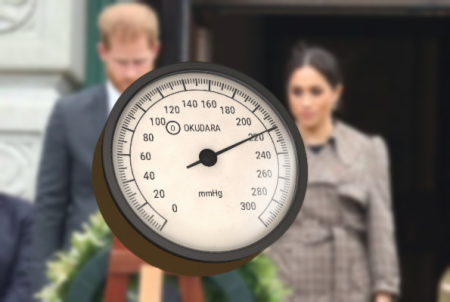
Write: **220** mmHg
